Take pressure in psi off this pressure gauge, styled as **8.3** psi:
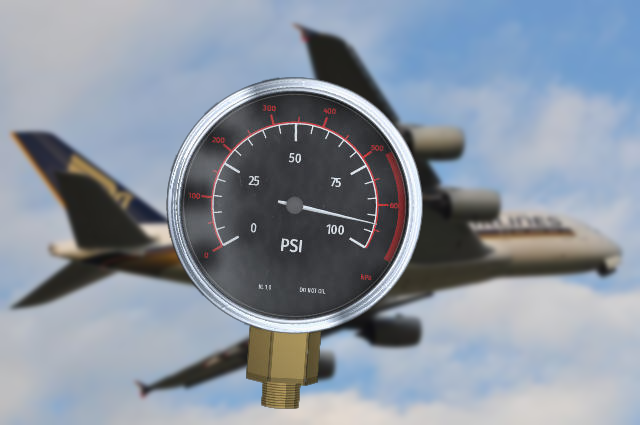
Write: **92.5** psi
